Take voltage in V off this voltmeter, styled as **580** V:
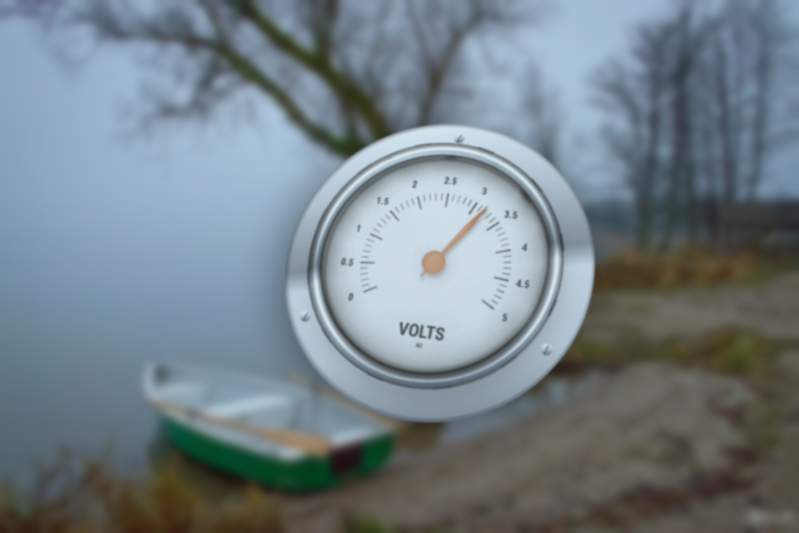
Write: **3.2** V
